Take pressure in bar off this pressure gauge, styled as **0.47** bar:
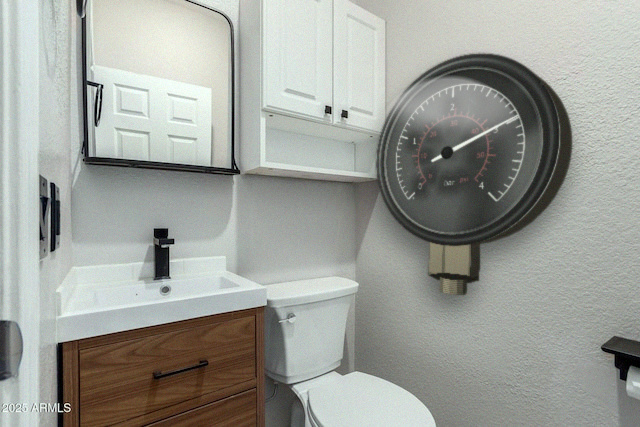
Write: **3** bar
